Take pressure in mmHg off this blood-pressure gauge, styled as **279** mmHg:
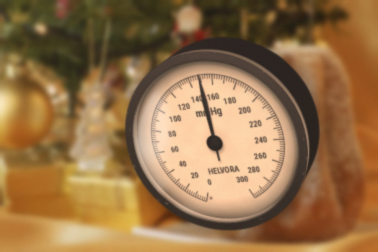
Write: **150** mmHg
